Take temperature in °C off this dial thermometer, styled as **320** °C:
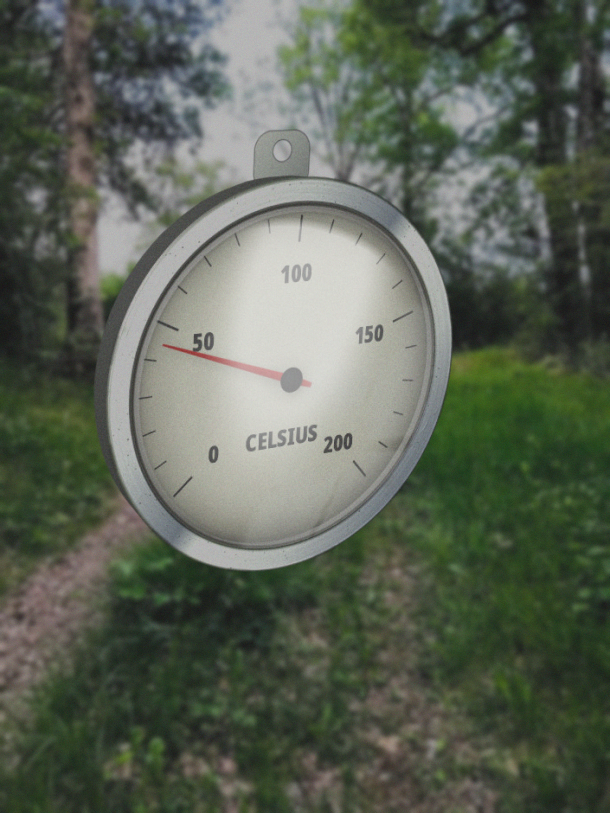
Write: **45** °C
